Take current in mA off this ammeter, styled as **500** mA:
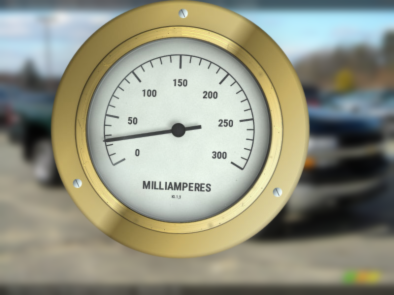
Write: **25** mA
